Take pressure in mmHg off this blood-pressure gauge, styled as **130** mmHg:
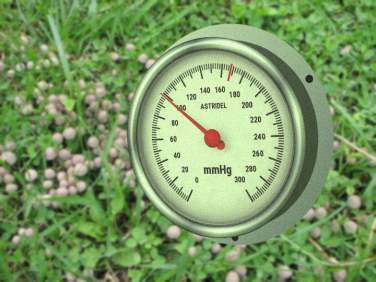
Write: **100** mmHg
